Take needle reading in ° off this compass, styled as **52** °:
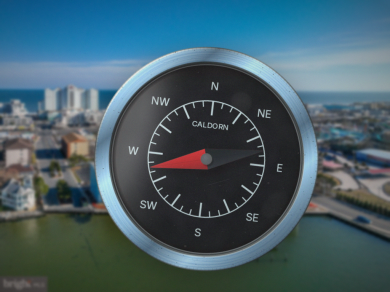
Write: **255** °
